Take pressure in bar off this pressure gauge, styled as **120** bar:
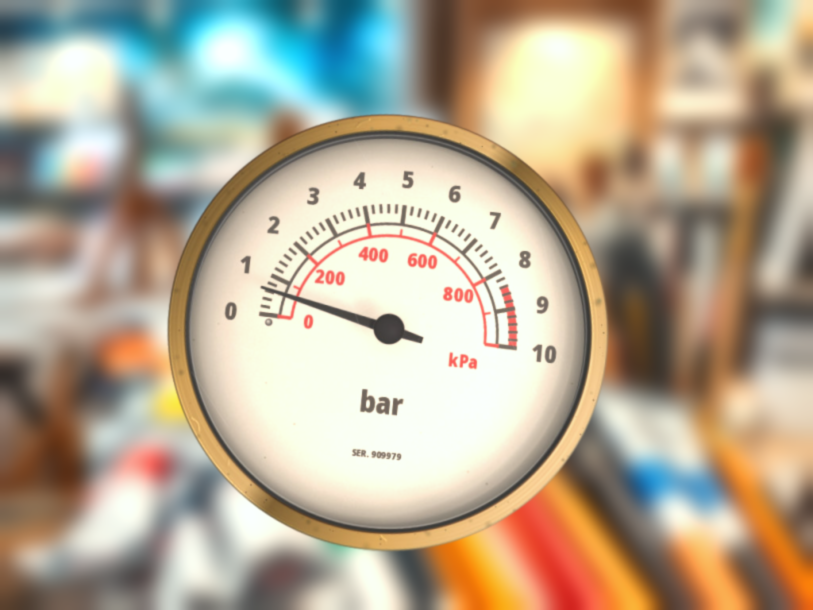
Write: **0.6** bar
